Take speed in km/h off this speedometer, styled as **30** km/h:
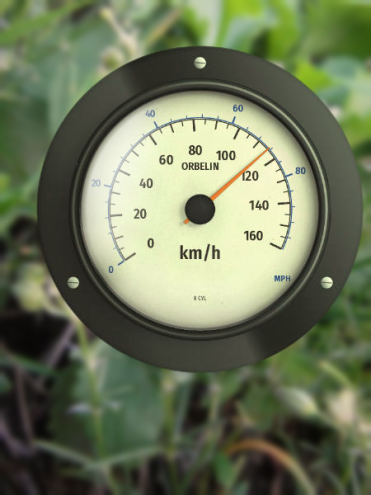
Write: **115** km/h
